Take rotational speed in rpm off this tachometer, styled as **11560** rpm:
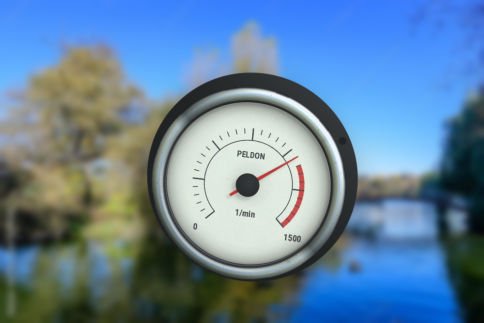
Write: **1050** rpm
